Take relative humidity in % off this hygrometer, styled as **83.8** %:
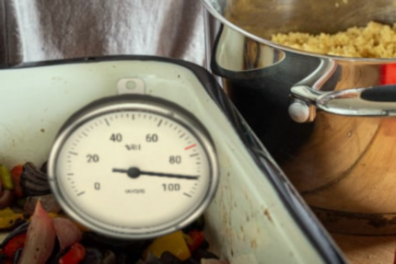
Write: **90** %
